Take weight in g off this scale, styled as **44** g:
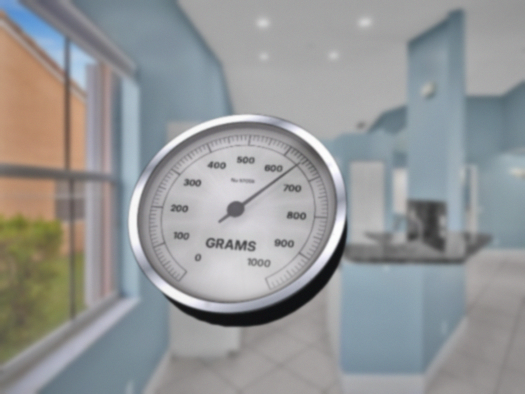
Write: **650** g
